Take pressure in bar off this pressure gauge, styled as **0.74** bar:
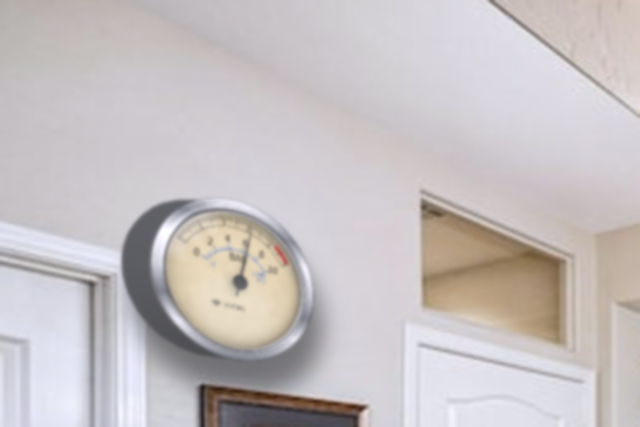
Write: **6** bar
